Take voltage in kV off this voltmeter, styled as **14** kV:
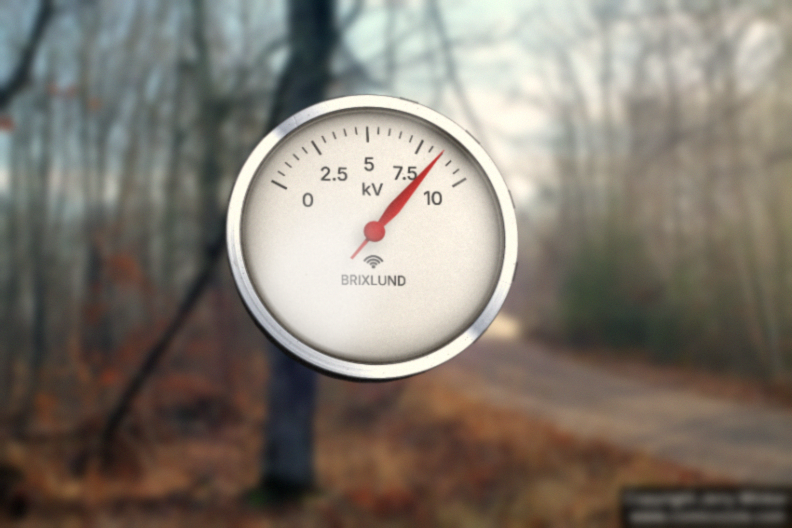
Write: **8.5** kV
